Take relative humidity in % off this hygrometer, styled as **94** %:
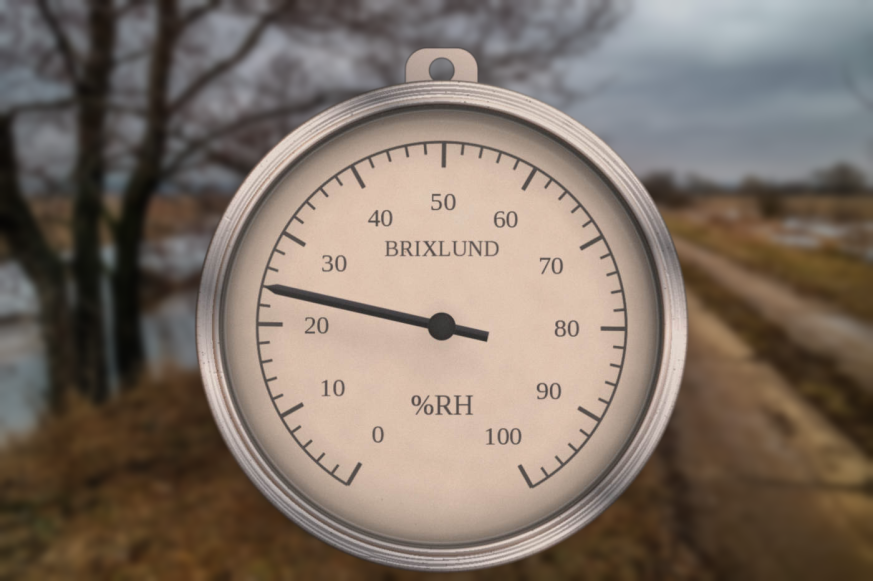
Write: **24** %
